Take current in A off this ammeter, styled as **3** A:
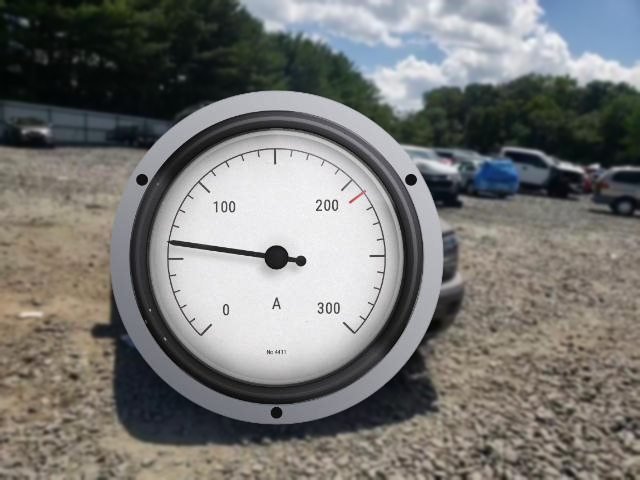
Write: **60** A
